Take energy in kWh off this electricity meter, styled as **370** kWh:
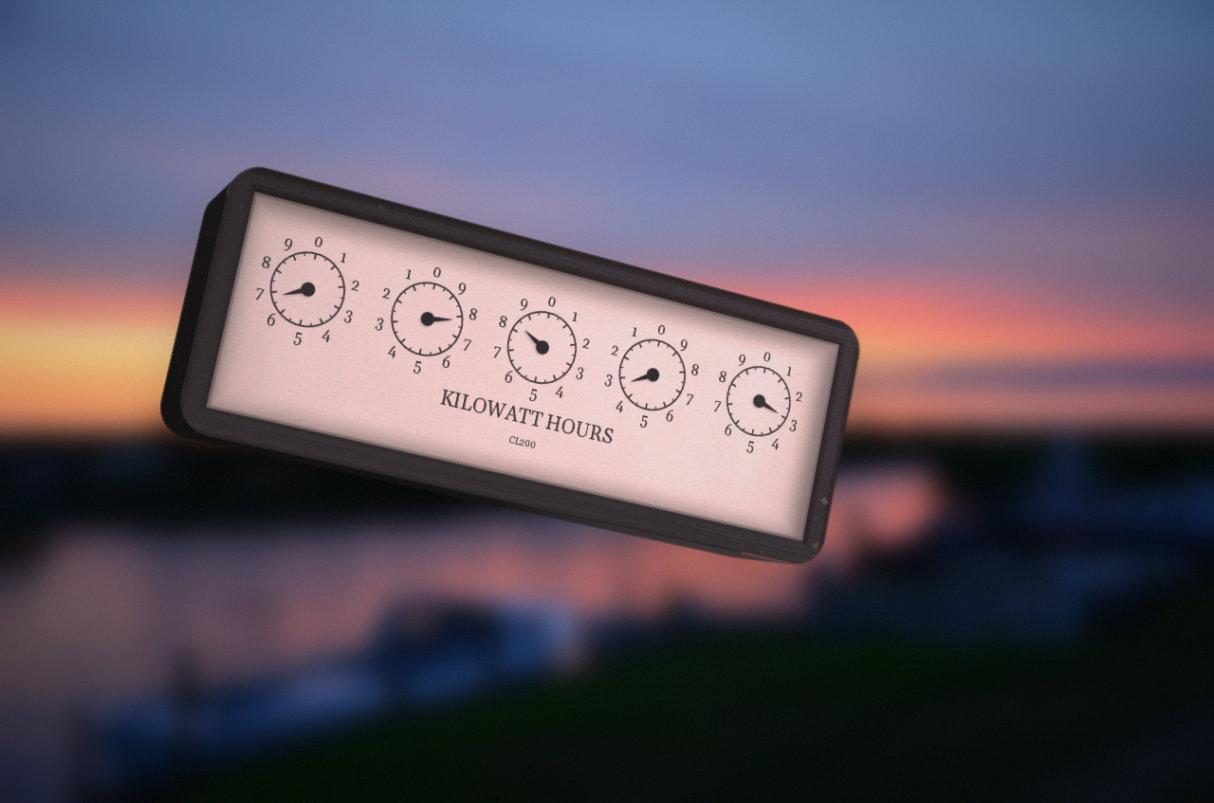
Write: **67833** kWh
